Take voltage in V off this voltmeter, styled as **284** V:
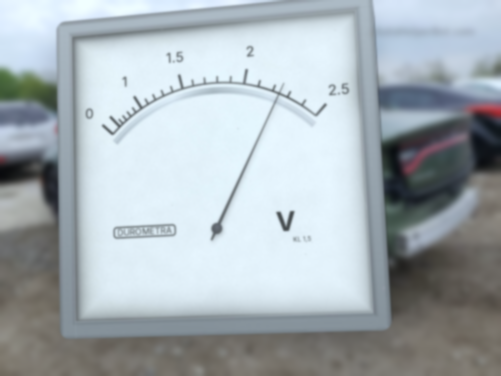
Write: **2.25** V
